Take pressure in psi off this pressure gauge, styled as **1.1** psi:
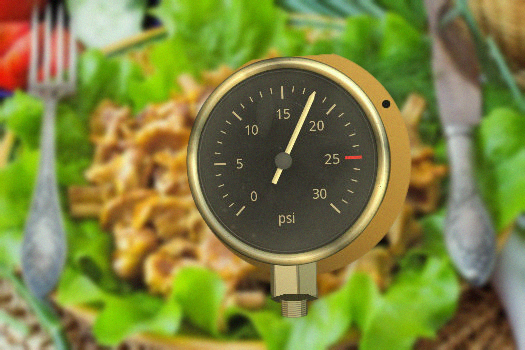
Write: **18** psi
